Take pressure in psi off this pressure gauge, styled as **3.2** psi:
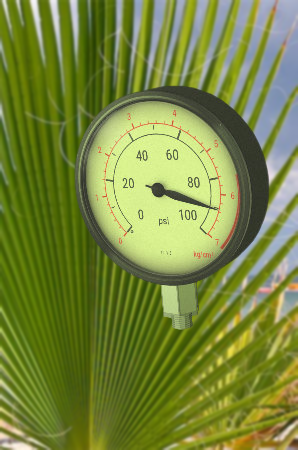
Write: **90** psi
